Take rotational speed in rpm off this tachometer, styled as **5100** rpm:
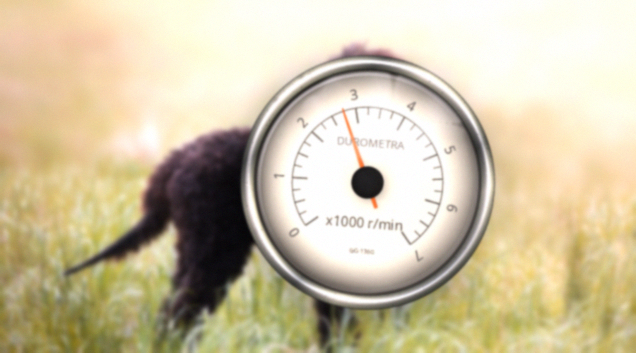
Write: **2750** rpm
